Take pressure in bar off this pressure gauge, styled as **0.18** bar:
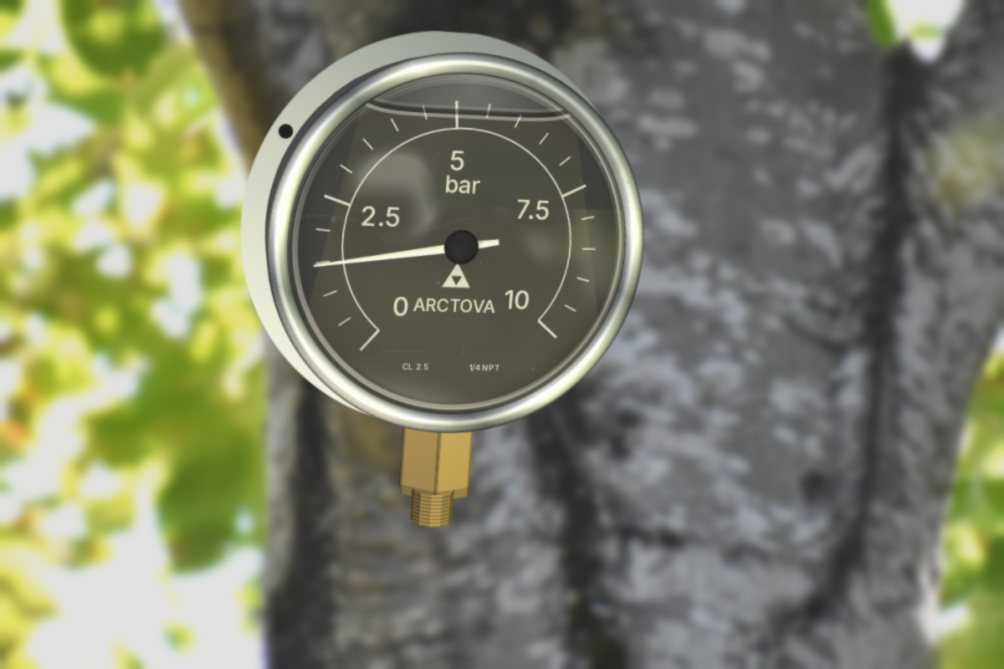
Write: **1.5** bar
